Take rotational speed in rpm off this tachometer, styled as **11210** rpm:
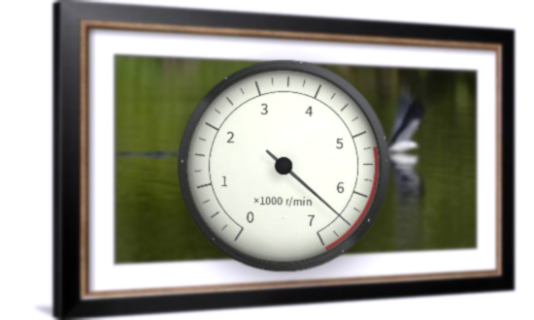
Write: **6500** rpm
